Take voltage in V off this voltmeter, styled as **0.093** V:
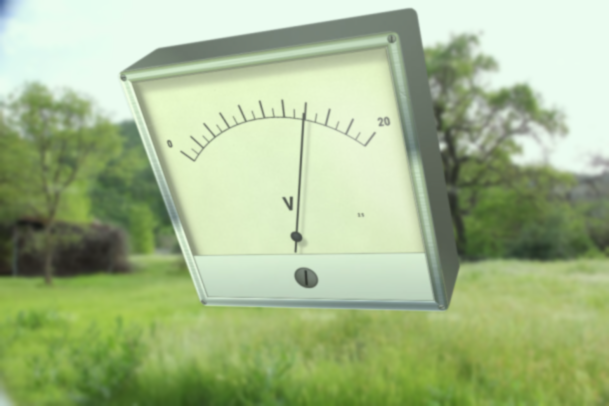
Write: **14** V
